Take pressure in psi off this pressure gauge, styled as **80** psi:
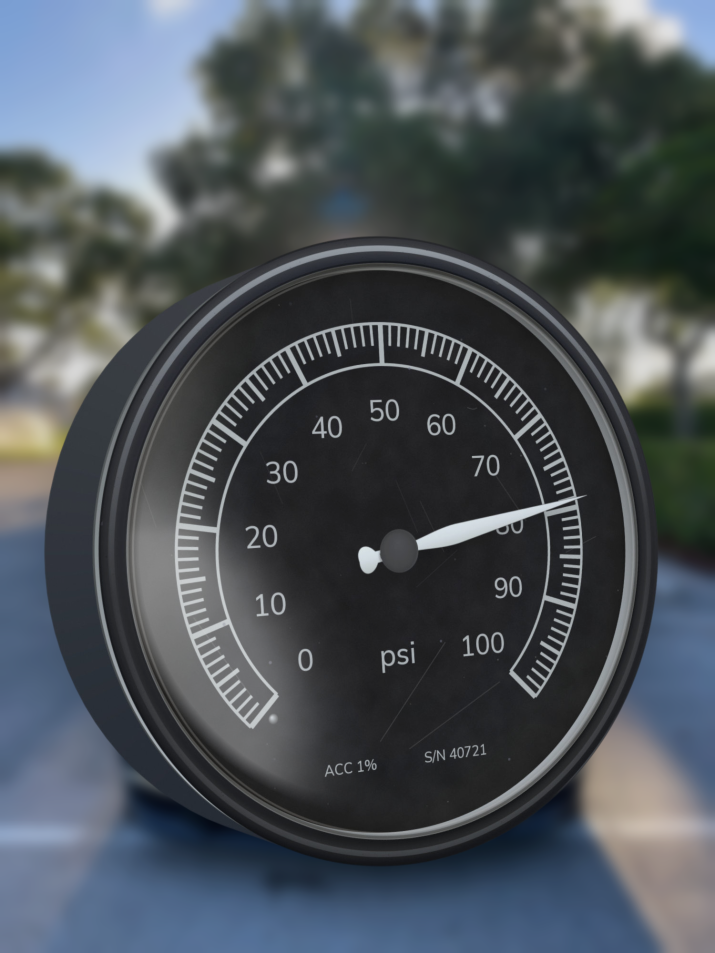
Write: **79** psi
